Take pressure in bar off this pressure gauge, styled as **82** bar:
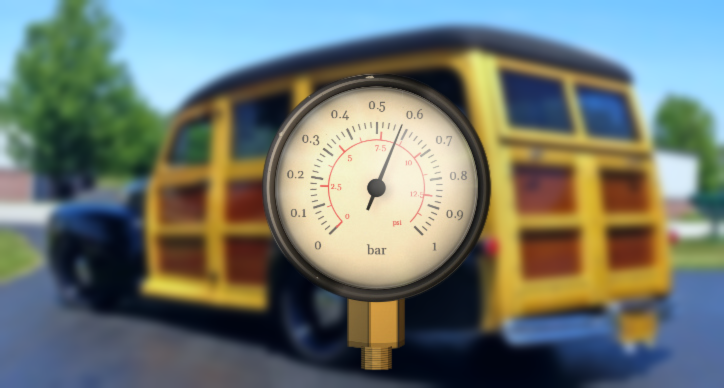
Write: **0.58** bar
